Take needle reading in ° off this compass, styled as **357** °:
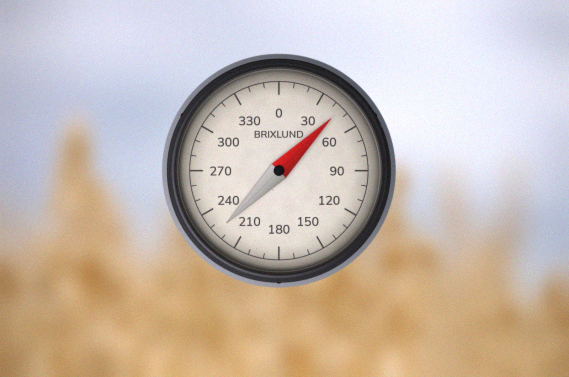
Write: **45** °
